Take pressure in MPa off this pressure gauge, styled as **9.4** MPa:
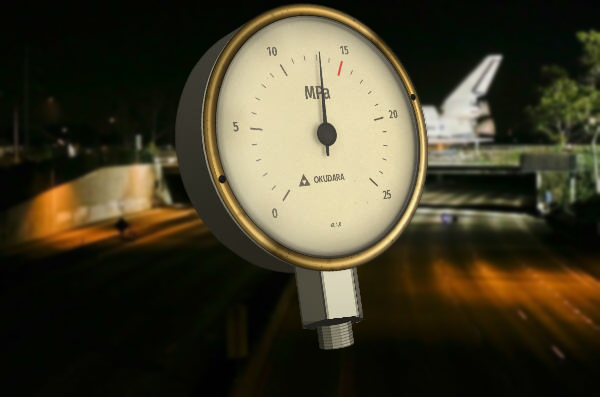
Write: **13** MPa
